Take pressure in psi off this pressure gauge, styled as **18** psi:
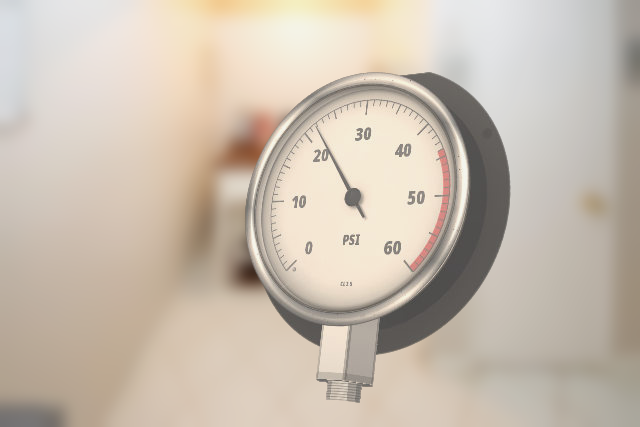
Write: **22** psi
